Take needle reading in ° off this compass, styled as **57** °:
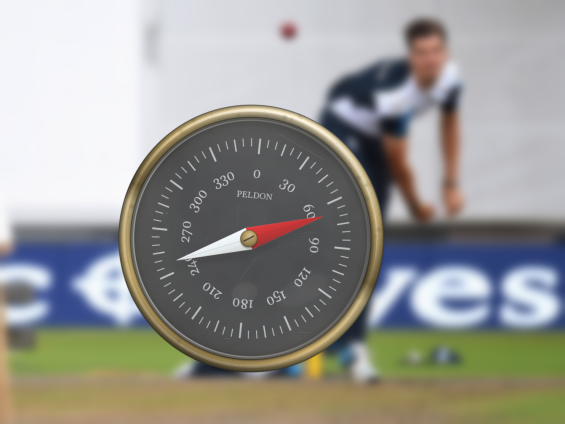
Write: **67.5** °
